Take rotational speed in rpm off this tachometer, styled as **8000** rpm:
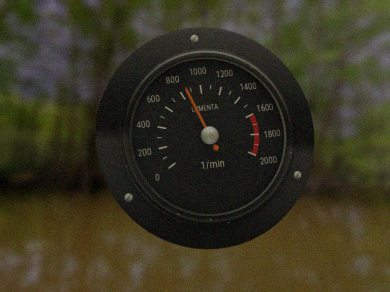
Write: **850** rpm
